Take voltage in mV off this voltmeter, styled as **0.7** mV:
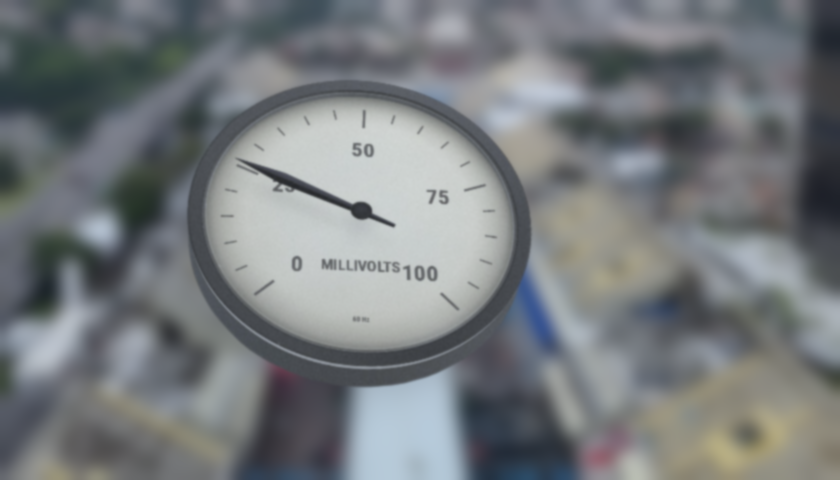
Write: **25** mV
